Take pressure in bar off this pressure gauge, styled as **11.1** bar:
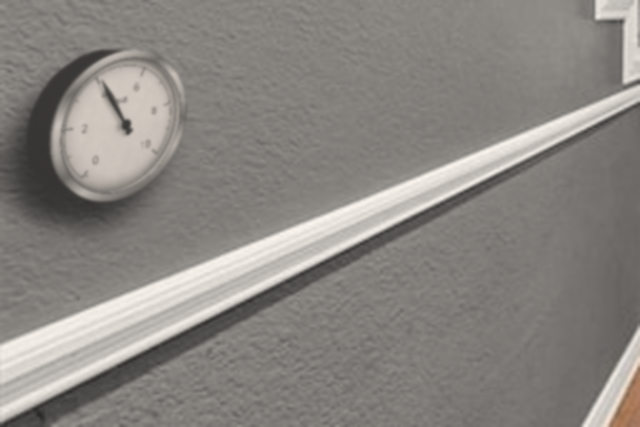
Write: **4** bar
